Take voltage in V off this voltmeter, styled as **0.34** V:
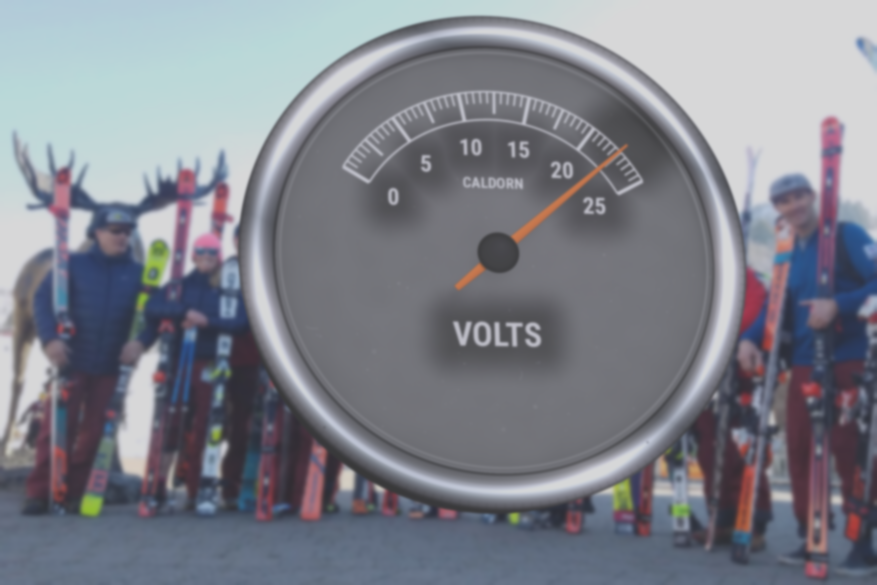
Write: **22.5** V
